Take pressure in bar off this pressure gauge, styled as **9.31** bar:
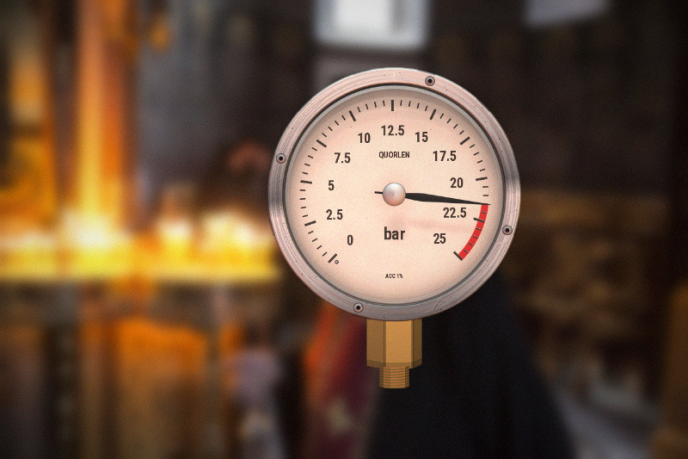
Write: **21.5** bar
